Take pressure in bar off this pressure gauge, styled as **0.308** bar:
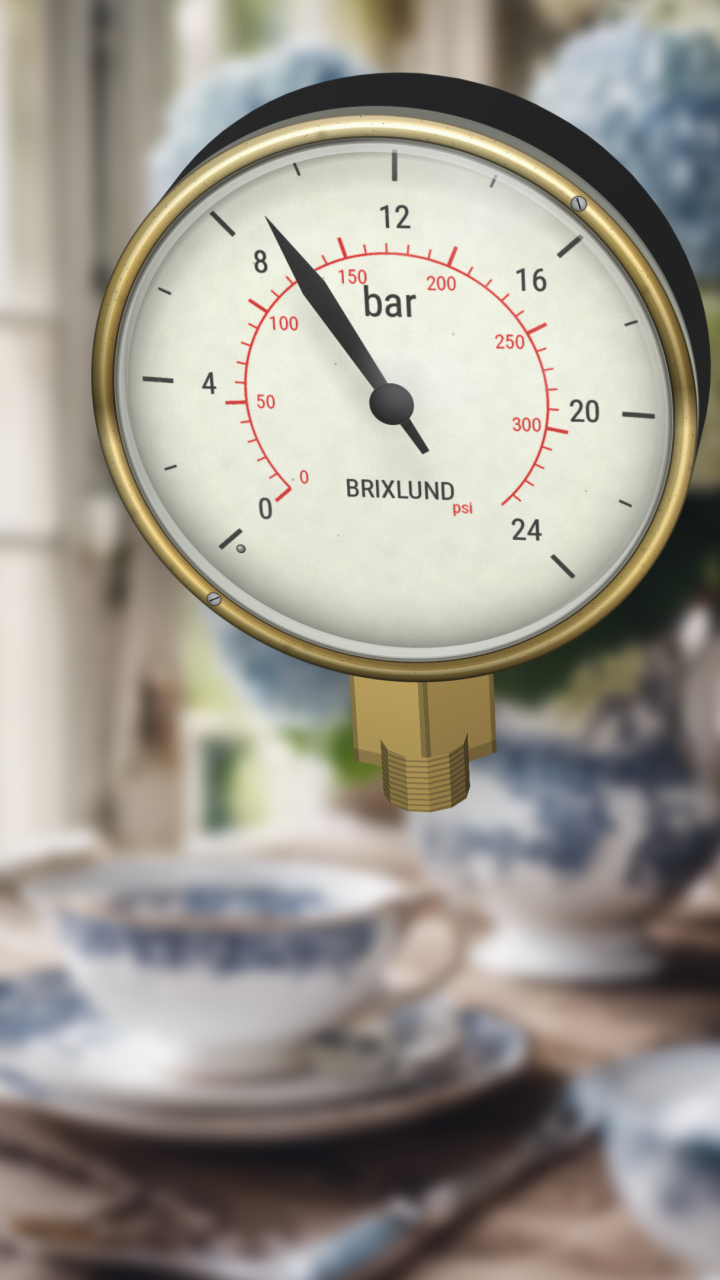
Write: **9** bar
